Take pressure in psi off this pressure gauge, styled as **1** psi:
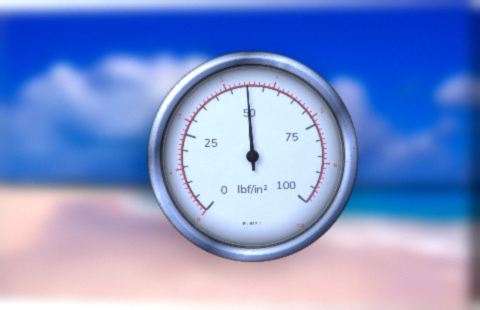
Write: **50** psi
